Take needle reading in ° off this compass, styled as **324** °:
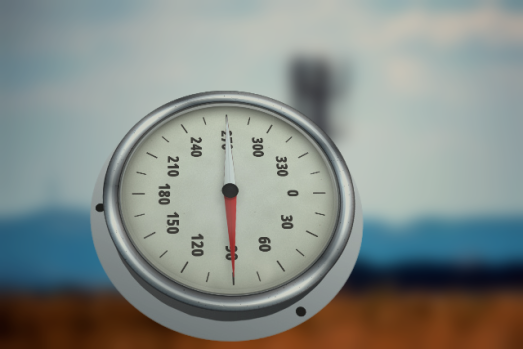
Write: **90** °
